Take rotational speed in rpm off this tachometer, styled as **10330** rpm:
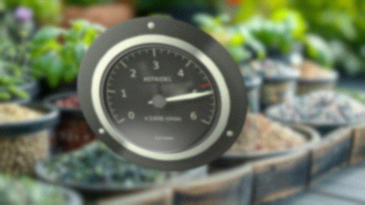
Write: **5000** rpm
